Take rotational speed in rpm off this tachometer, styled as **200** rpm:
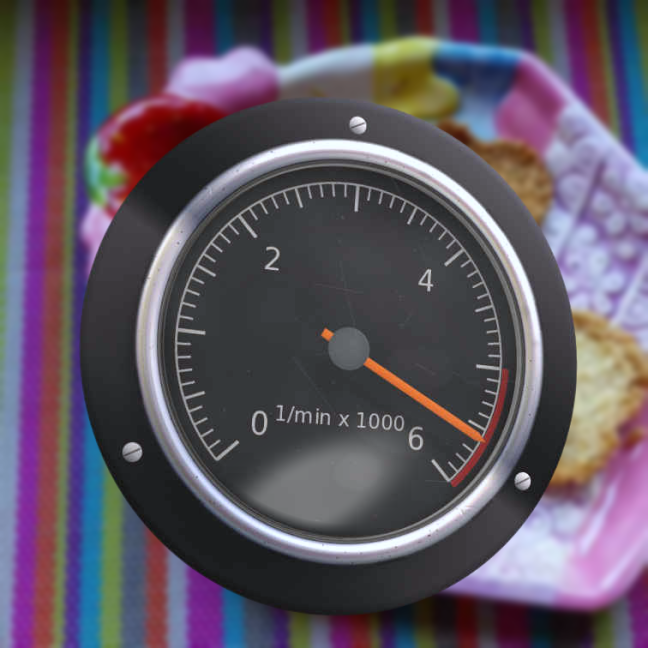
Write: **5600** rpm
